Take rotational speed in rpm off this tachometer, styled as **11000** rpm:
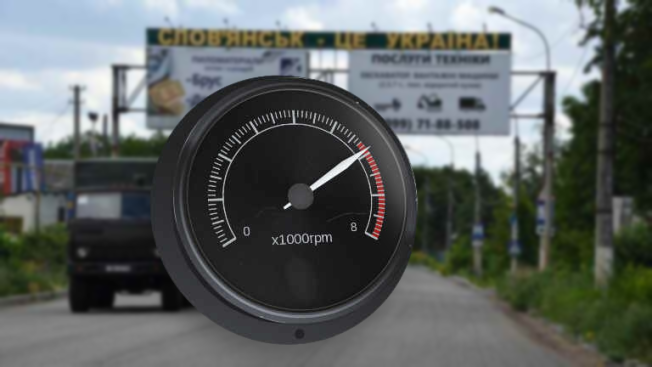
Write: **5900** rpm
